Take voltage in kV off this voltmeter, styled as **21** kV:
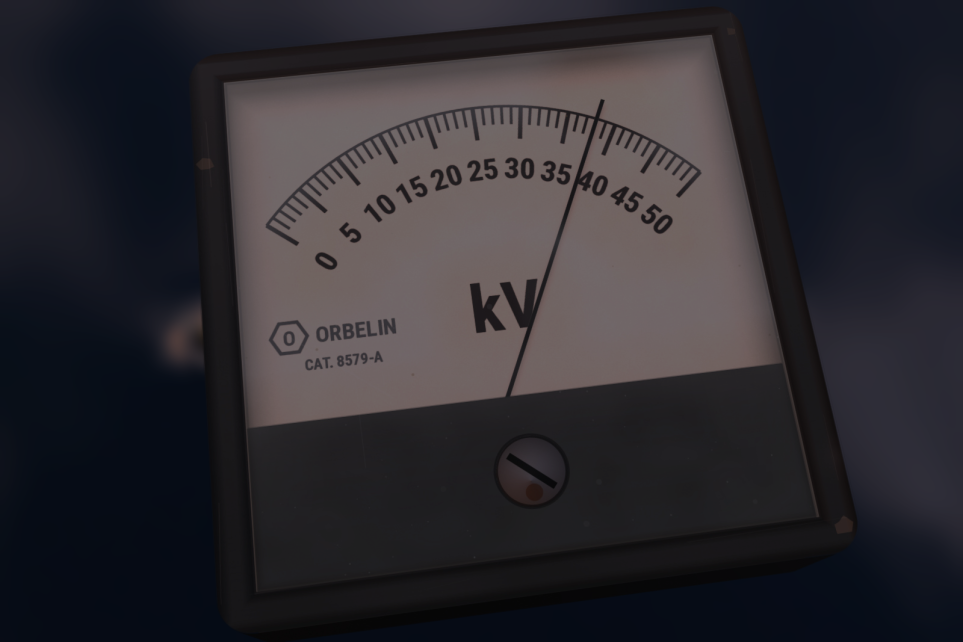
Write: **38** kV
